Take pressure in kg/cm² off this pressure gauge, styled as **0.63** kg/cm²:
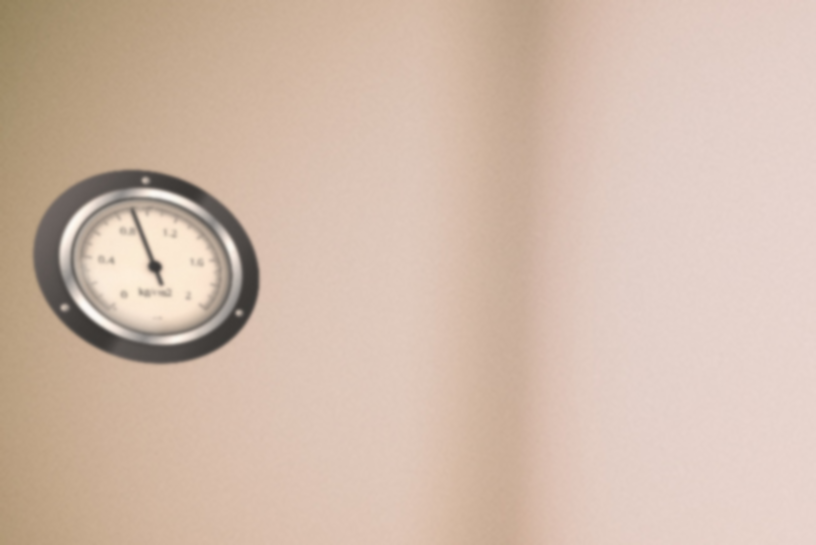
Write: **0.9** kg/cm²
